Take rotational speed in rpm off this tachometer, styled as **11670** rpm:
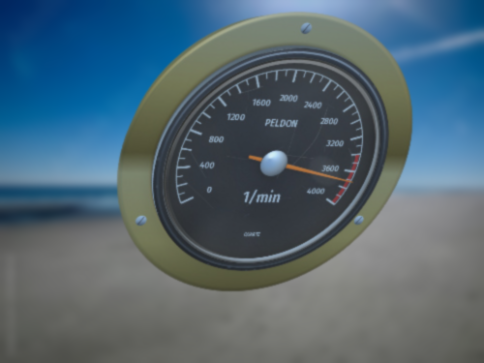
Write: **3700** rpm
